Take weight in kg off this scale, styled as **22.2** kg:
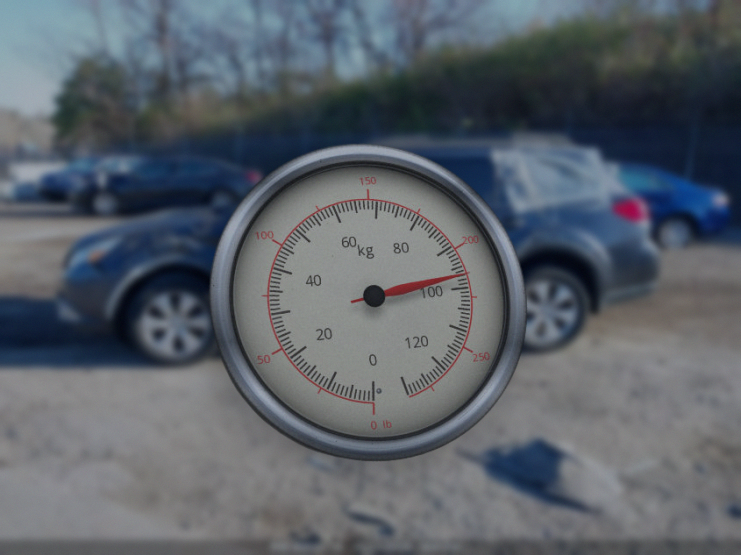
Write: **97** kg
